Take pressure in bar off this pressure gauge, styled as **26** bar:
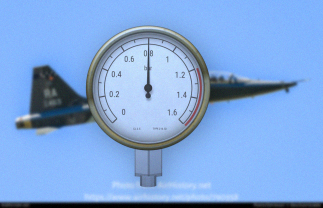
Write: **0.8** bar
